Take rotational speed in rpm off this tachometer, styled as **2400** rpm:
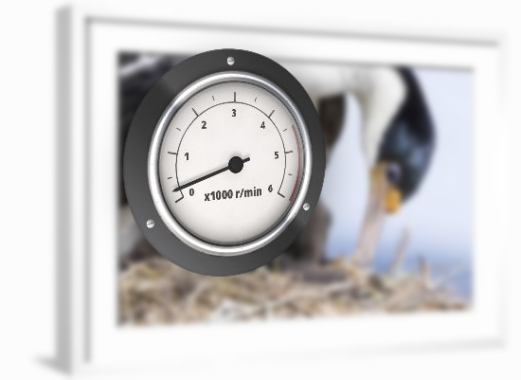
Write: **250** rpm
